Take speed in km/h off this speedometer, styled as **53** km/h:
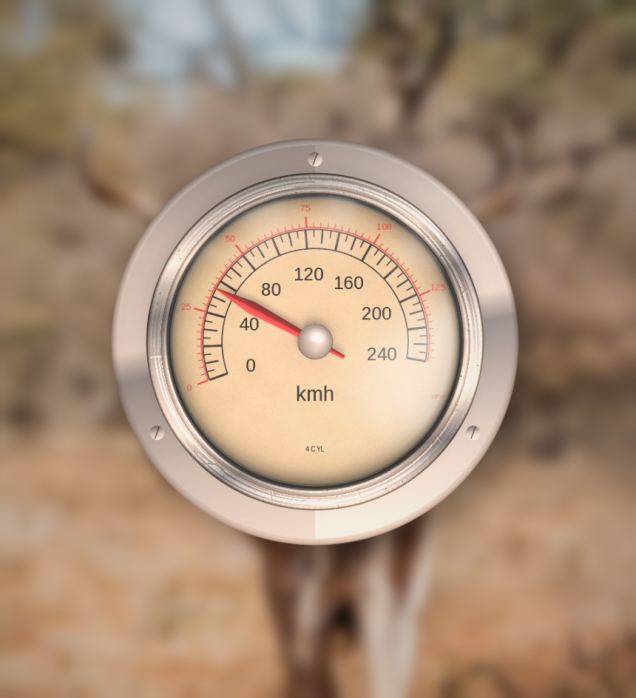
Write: **55** km/h
